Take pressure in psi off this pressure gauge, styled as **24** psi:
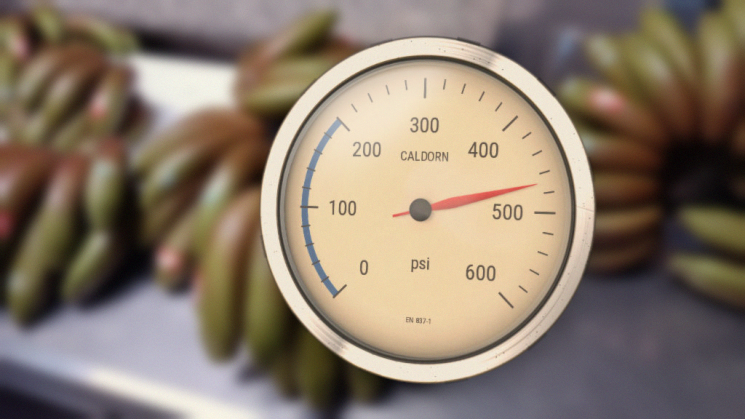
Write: **470** psi
